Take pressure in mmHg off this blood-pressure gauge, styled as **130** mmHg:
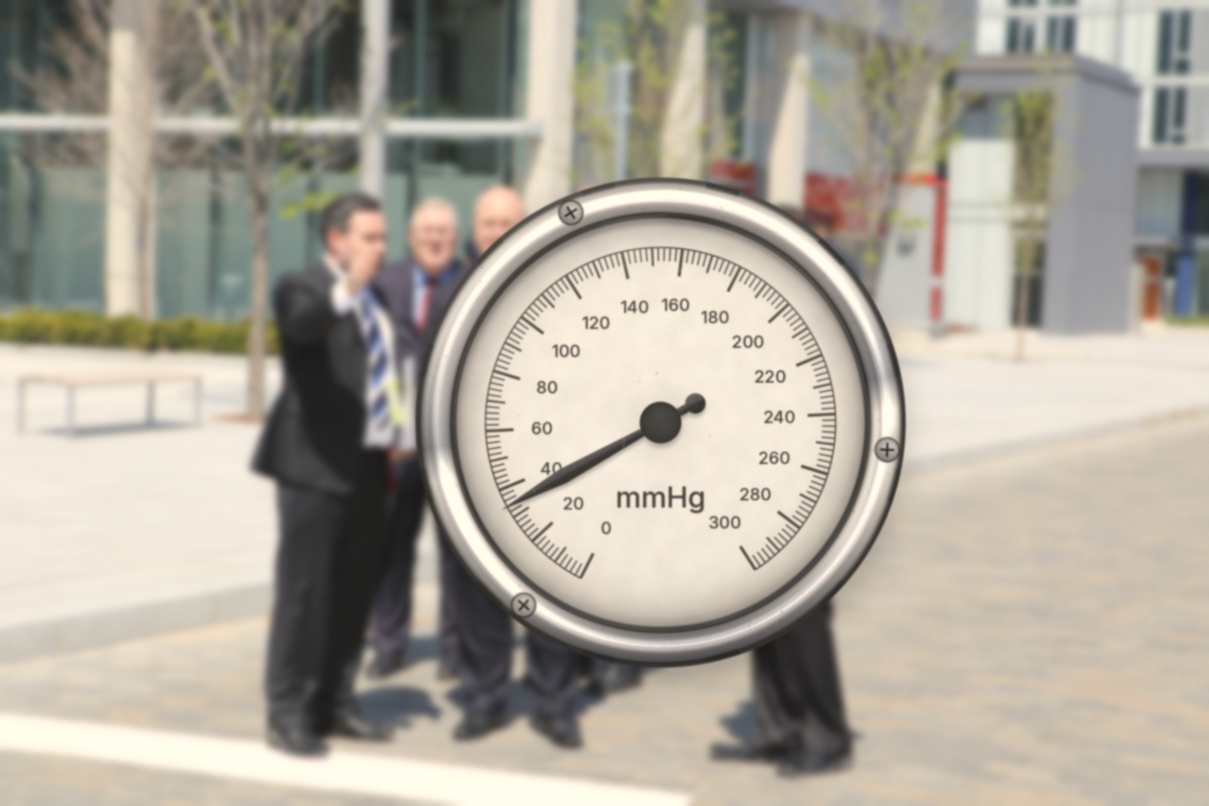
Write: **34** mmHg
